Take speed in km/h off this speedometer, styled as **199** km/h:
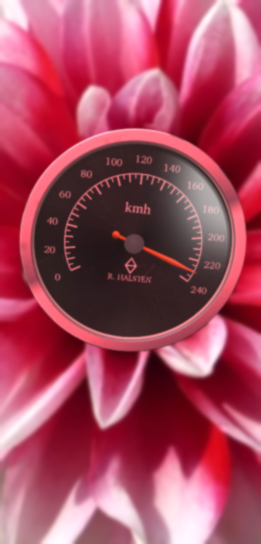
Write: **230** km/h
